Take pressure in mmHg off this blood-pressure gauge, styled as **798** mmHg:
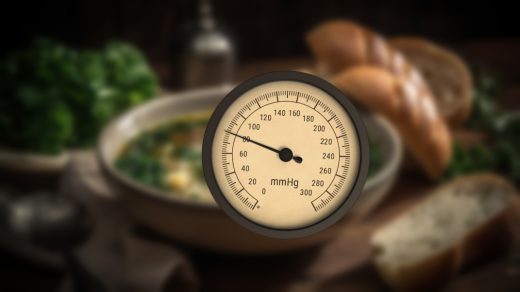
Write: **80** mmHg
